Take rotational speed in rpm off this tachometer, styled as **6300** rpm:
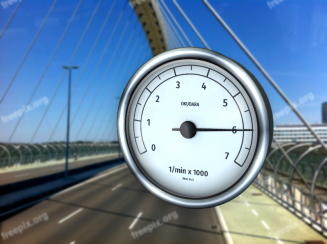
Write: **6000** rpm
